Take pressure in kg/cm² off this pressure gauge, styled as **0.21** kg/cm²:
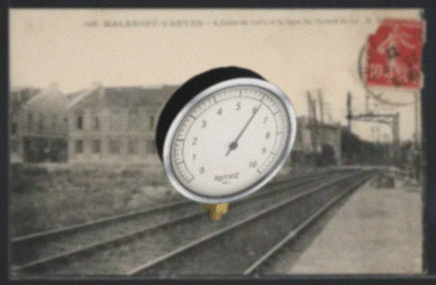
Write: **6** kg/cm²
